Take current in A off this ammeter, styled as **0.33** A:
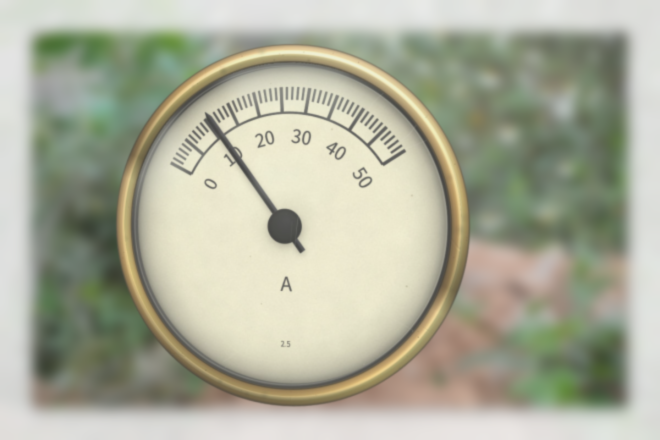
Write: **11** A
